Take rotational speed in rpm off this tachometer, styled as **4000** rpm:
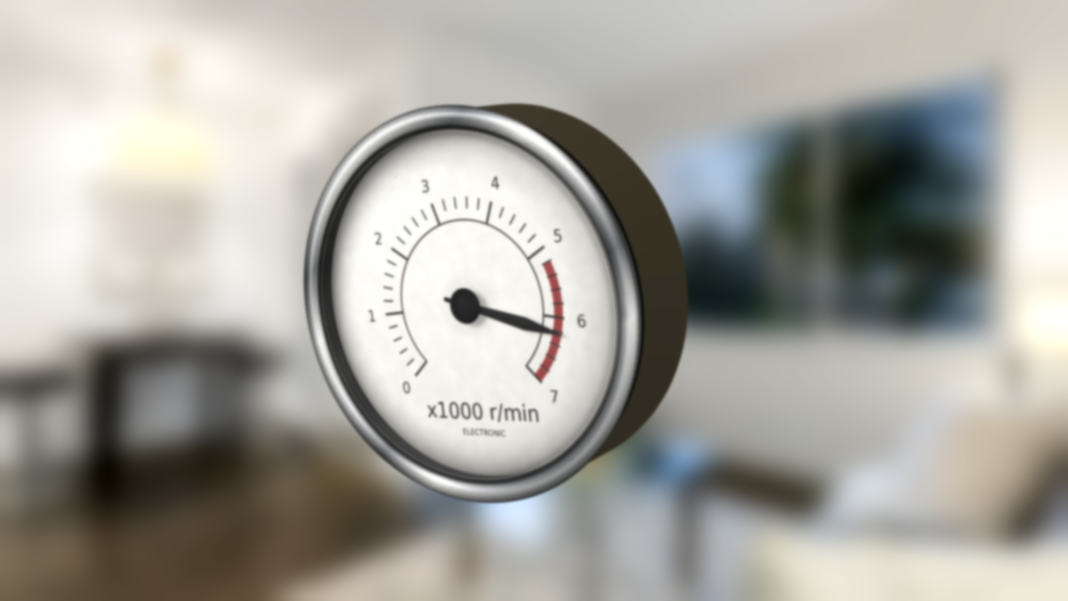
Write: **6200** rpm
